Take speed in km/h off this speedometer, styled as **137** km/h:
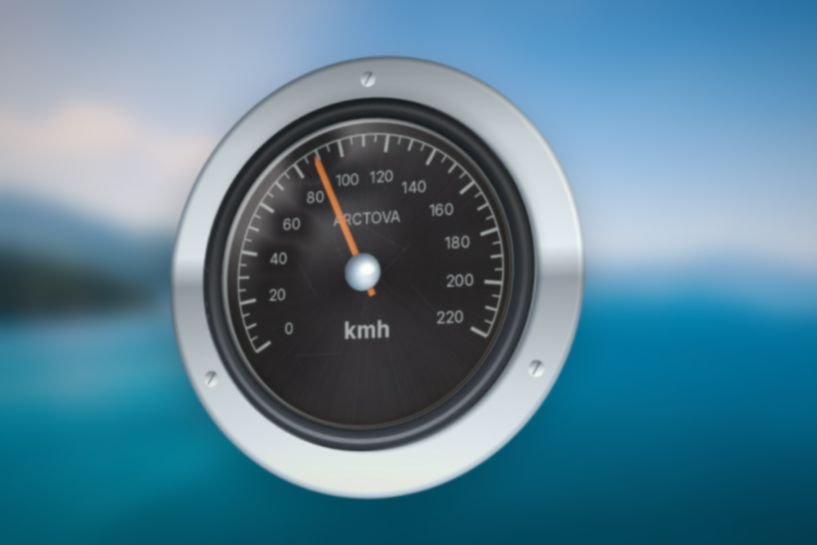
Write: **90** km/h
